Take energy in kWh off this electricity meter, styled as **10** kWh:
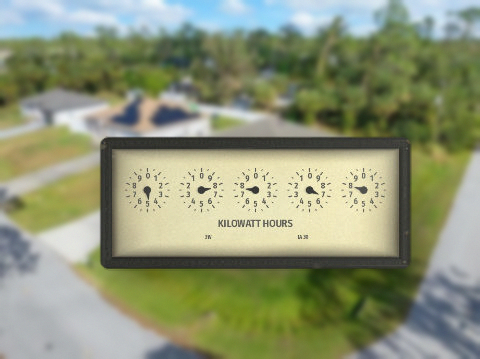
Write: **47768** kWh
